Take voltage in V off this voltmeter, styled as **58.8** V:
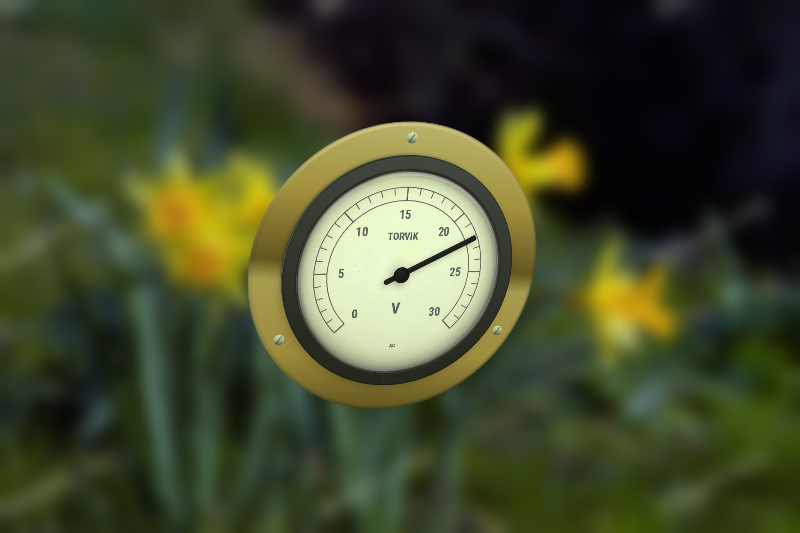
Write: **22** V
